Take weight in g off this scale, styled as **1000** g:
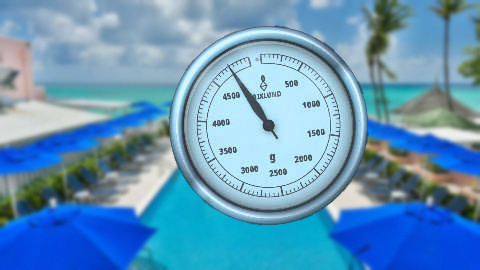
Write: **4750** g
